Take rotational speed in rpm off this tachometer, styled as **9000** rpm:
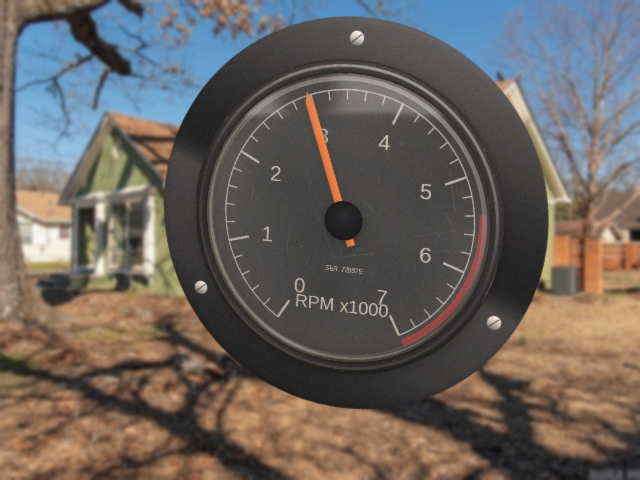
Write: **3000** rpm
